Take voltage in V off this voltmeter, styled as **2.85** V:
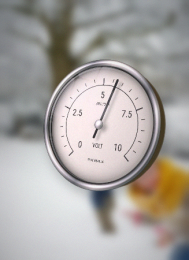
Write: **5.75** V
